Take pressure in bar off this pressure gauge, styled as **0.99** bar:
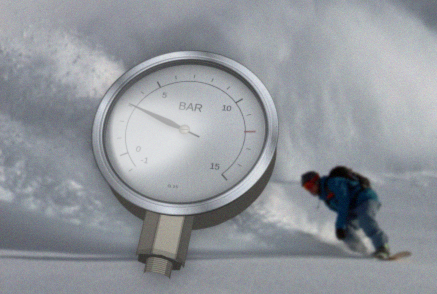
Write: **3** bar
